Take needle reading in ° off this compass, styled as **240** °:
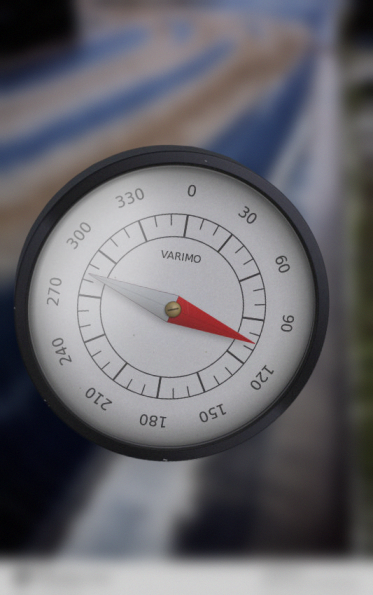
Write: **105** °
